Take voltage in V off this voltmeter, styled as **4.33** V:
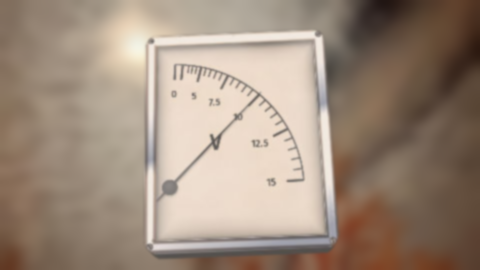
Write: **10** V
